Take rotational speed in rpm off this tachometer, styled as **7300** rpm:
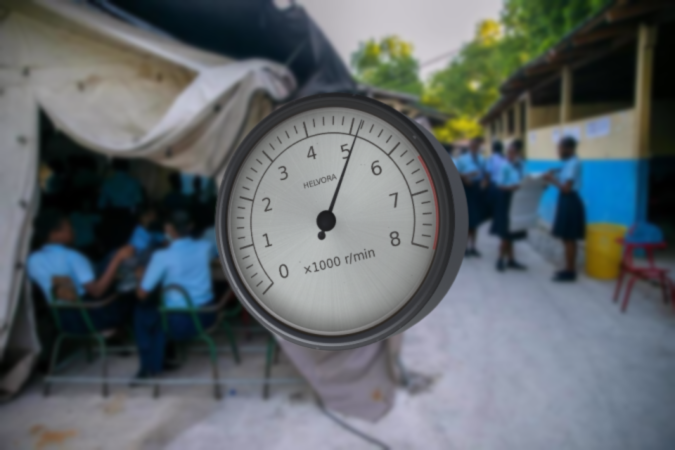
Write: **5200** rpm
